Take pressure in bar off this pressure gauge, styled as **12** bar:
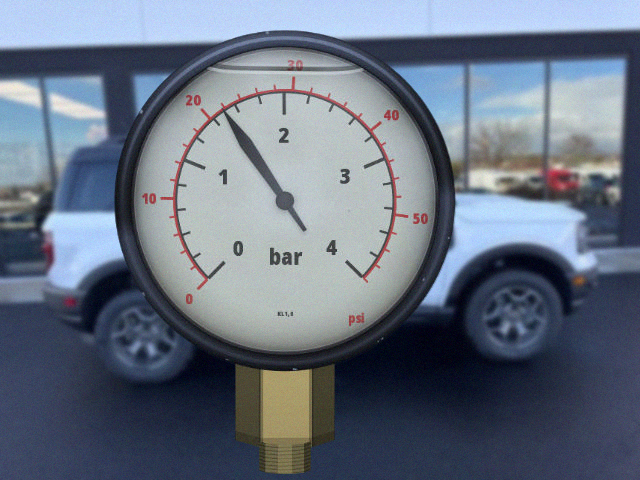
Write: **1.5** bar
